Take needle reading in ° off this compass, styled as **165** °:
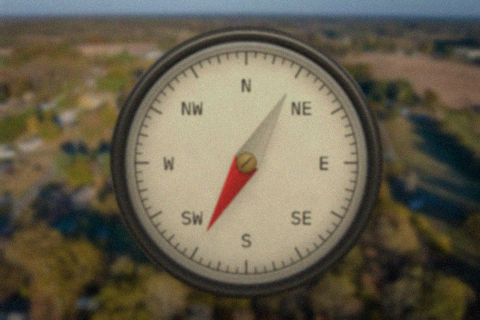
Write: **210** °
